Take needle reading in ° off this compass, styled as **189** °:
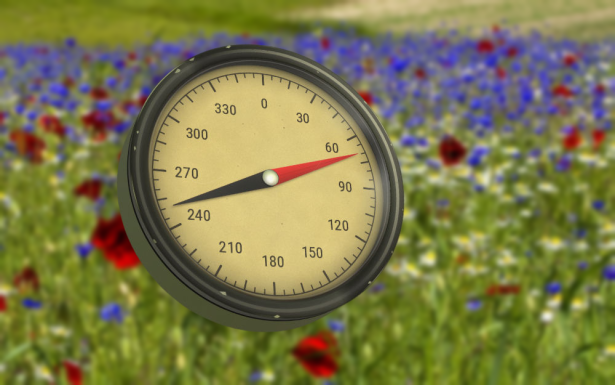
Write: **70** °
